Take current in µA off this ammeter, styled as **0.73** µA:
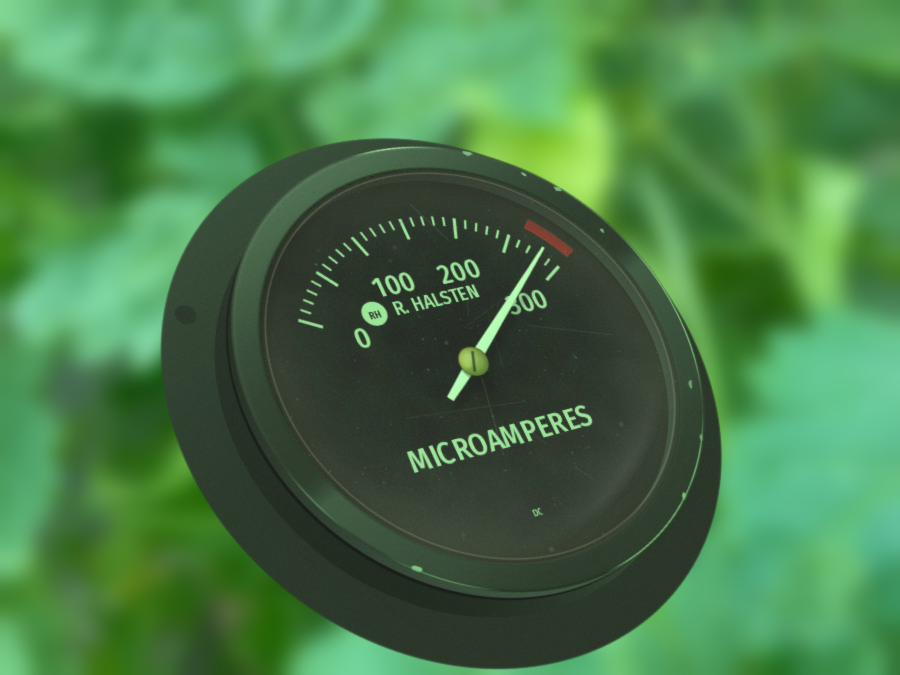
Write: **280** µA
